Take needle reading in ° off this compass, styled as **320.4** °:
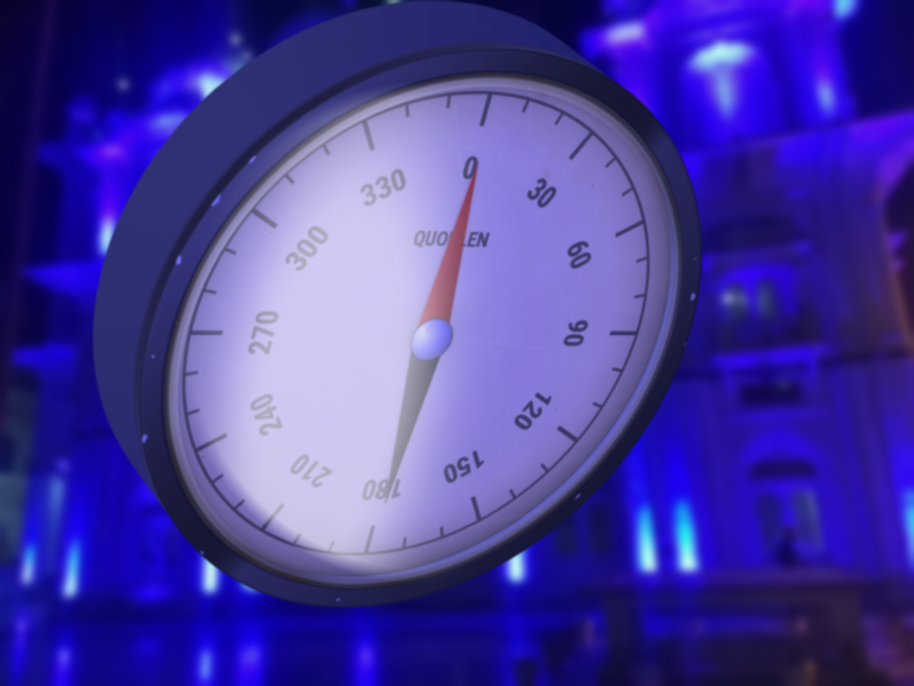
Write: **0** °
